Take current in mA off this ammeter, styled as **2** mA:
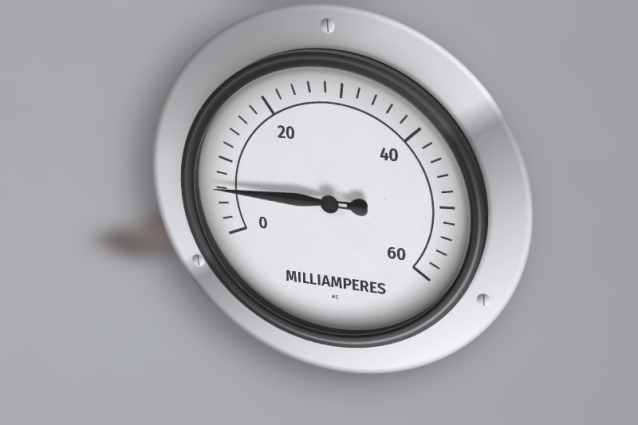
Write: **6** mA
